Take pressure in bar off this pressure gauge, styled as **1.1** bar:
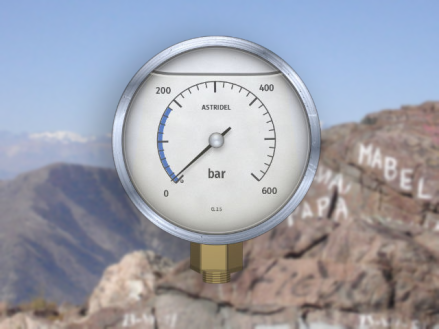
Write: **10** bar
